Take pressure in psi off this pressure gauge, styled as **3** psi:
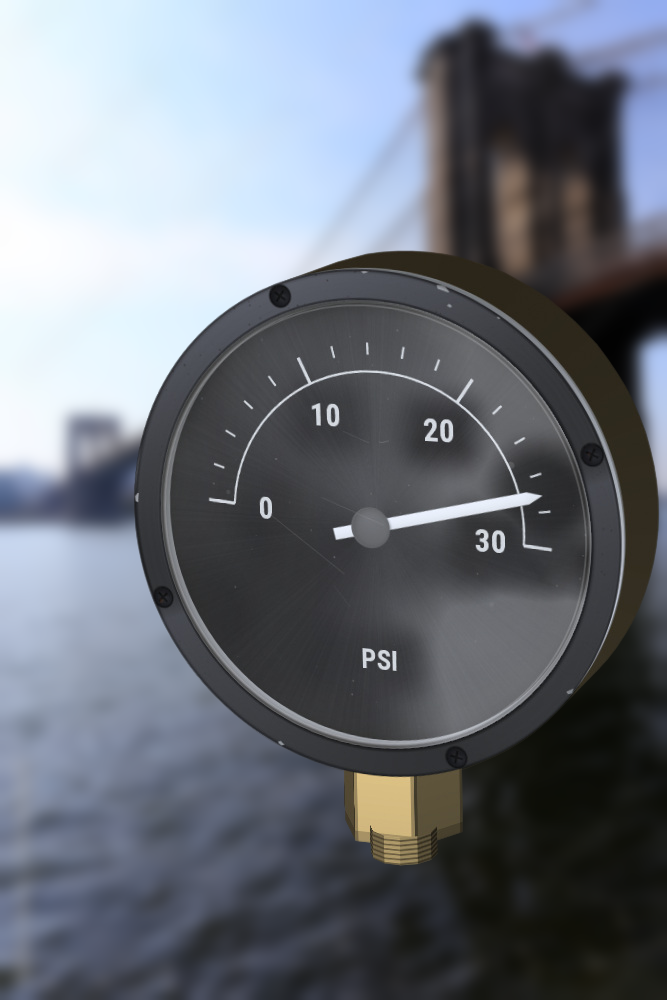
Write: **27** psi
